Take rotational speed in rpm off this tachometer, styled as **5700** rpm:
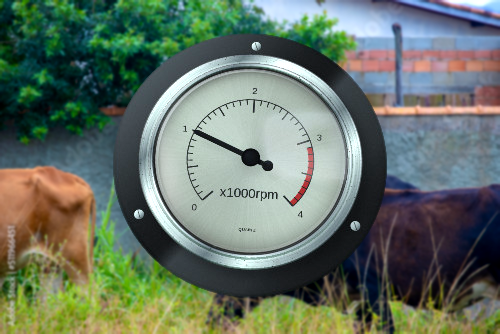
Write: **1000** rpm
